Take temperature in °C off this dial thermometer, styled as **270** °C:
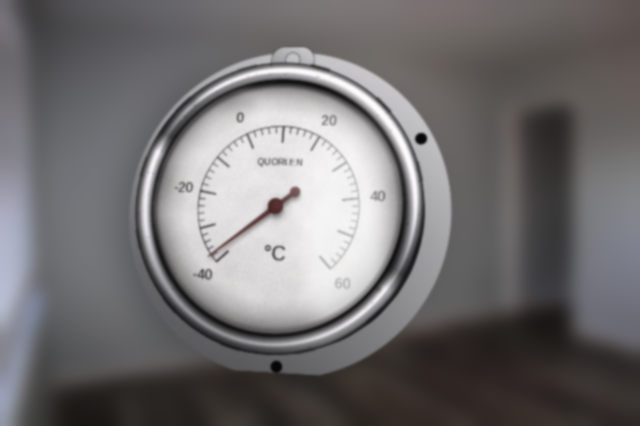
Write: **-38** °C
